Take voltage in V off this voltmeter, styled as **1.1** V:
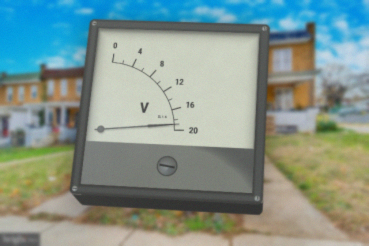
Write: **19** V
